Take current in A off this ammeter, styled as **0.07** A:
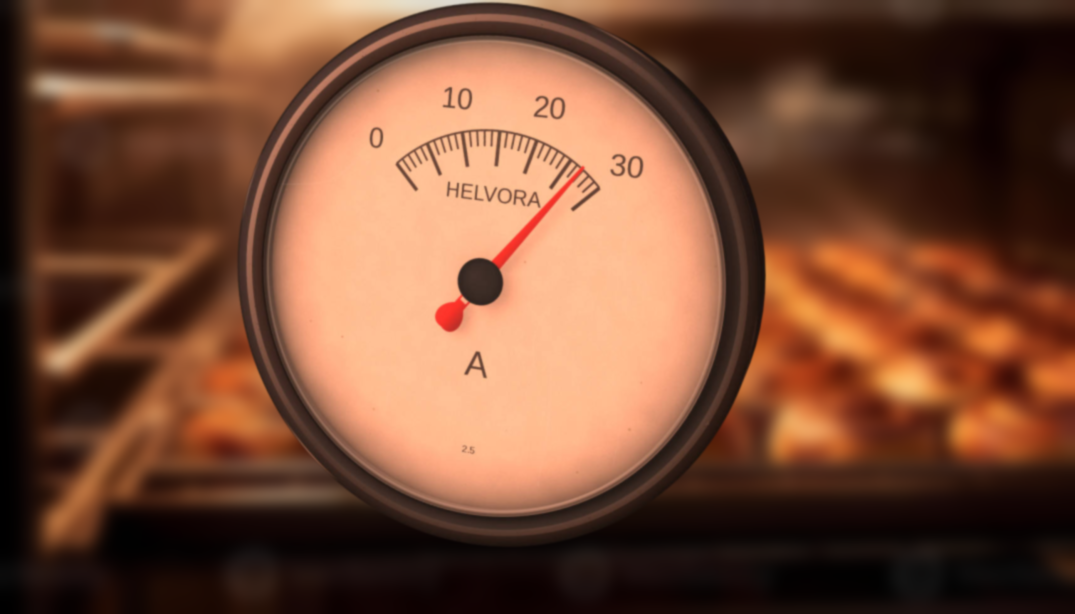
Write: **27** A
